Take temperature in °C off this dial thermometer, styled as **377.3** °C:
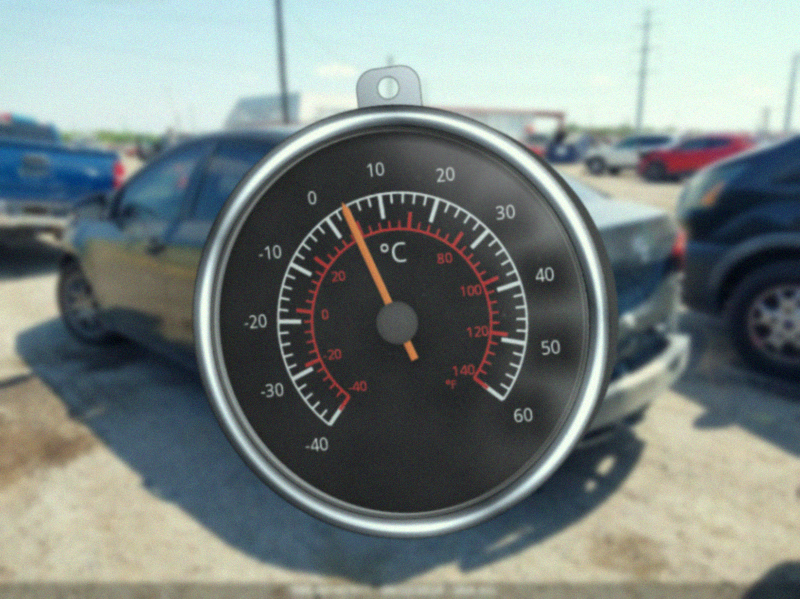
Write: **4** °C
